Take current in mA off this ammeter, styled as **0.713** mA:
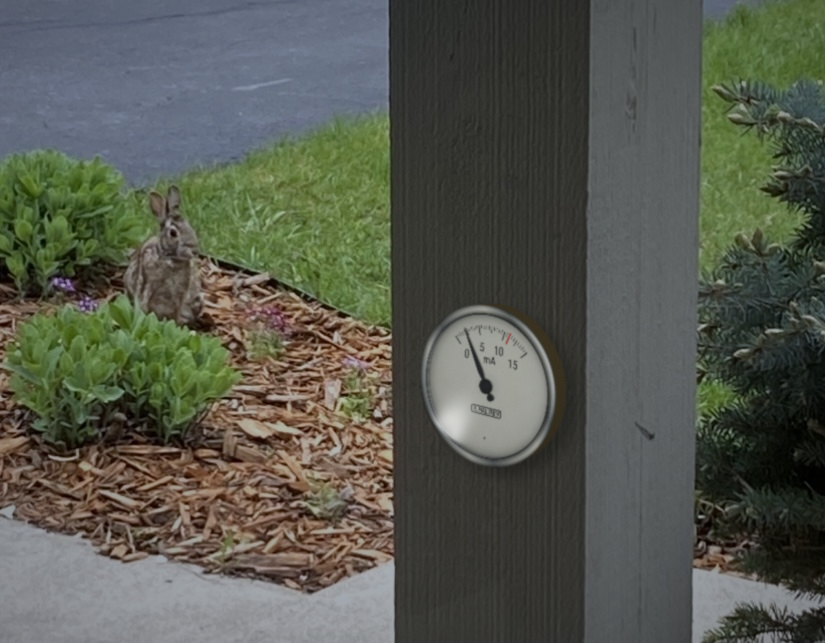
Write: **2.5** mA
